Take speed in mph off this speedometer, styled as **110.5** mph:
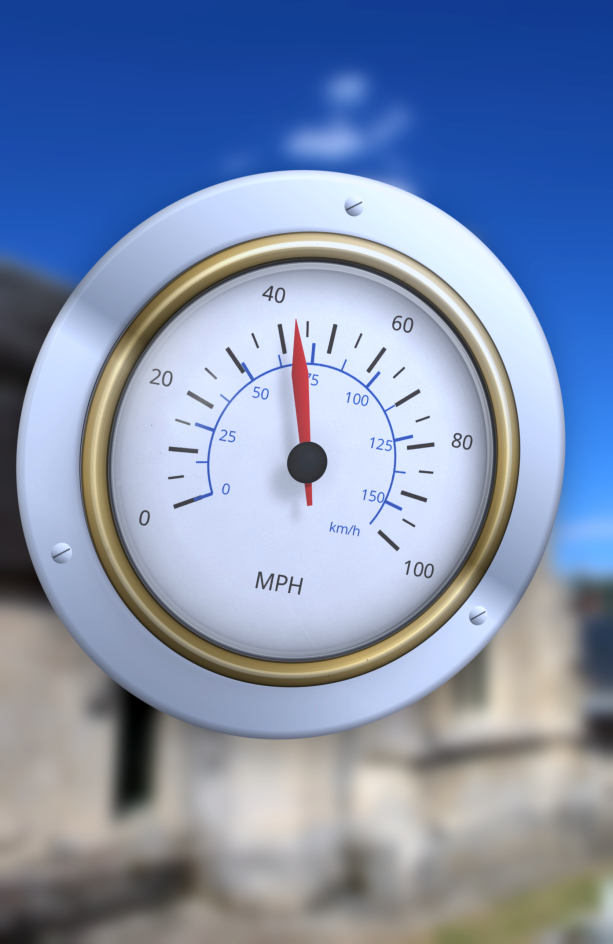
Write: **42.5** mph
